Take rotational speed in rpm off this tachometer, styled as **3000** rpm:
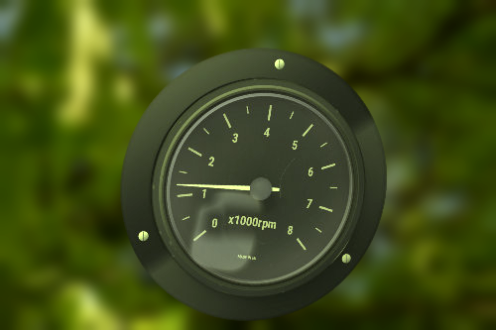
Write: **1250** rpm
